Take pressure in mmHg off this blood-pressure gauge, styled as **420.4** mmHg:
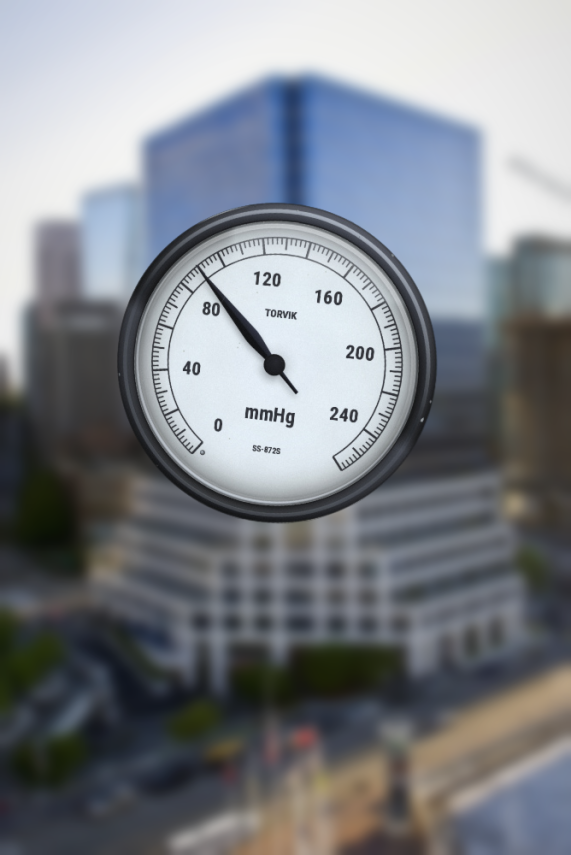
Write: **90** mmHg
